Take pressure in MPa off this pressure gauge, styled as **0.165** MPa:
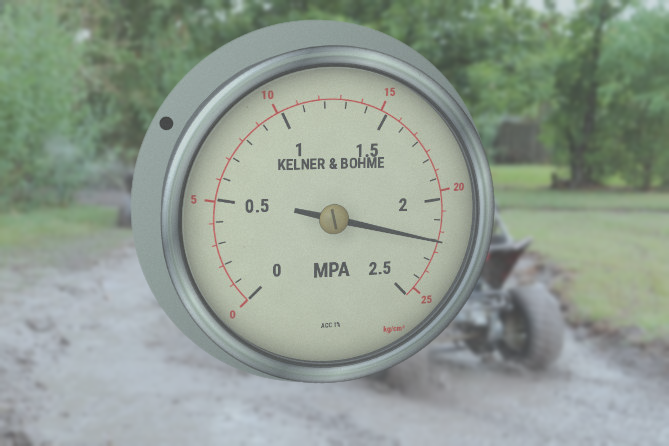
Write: **2.2** MPa
